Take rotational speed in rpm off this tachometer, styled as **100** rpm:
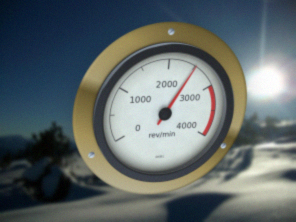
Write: **2500** rpm
